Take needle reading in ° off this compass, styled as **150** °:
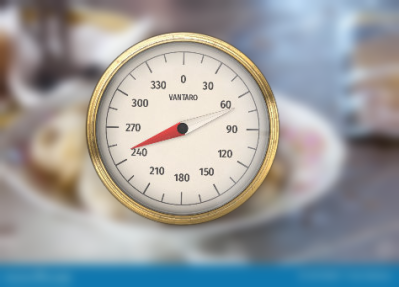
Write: **247.5** °
